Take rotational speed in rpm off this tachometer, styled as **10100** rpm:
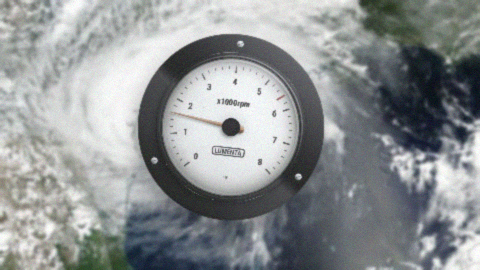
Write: **1600** rpm
